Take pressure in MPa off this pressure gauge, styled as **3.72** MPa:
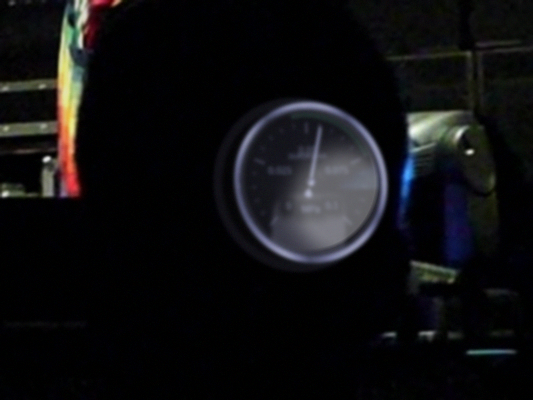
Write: **0.055** MPa
